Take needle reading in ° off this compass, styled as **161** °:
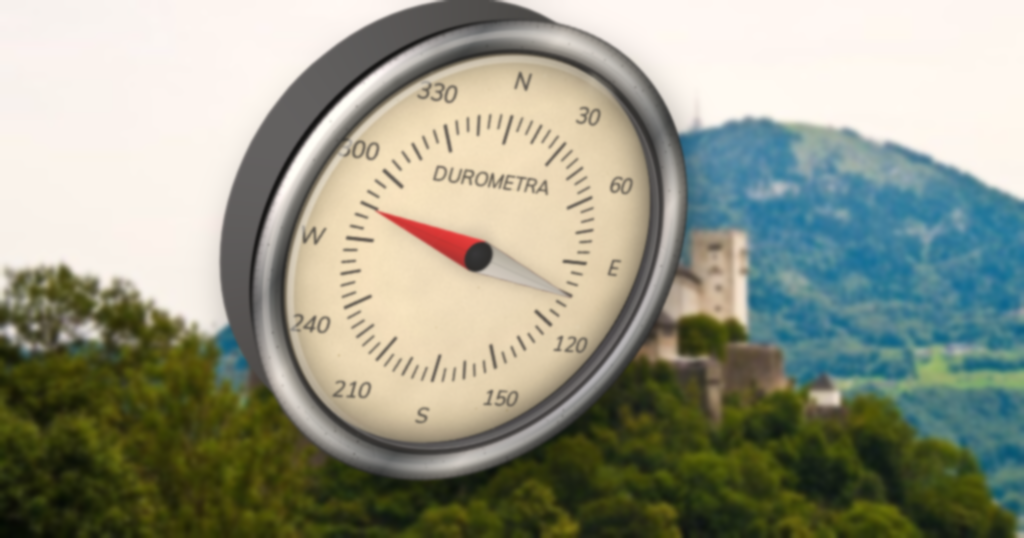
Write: **285** °
